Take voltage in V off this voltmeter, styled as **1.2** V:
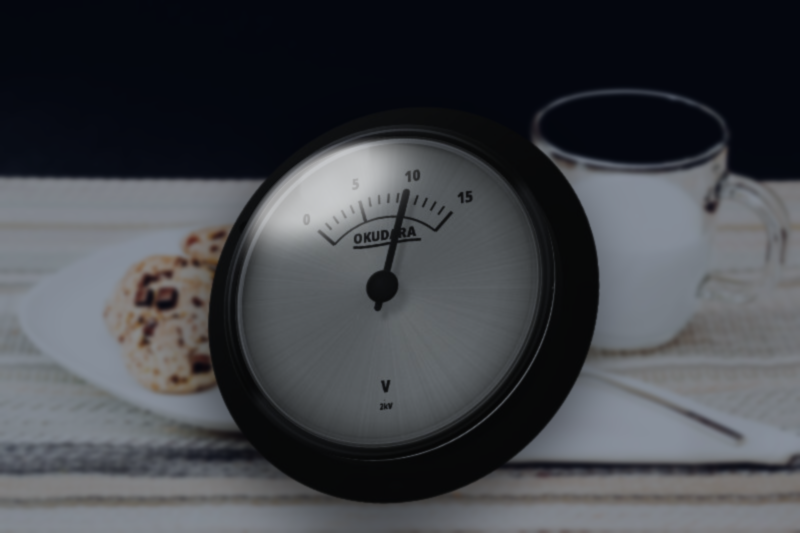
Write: **10** V
